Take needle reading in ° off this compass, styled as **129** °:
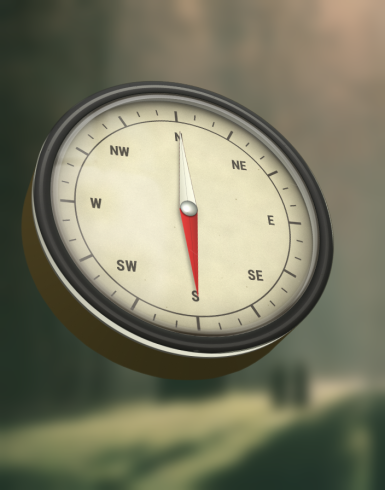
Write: **180** °
